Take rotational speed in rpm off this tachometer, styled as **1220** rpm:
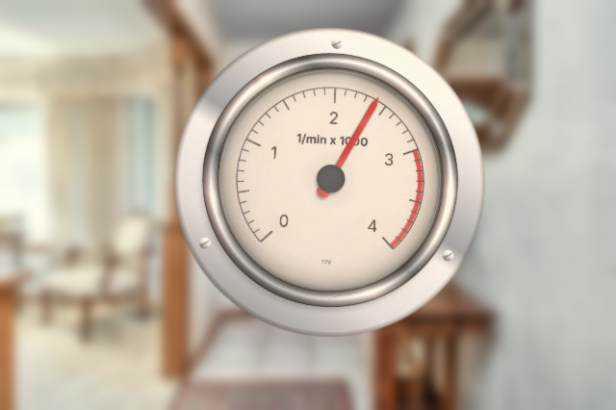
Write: **2400** rpm
